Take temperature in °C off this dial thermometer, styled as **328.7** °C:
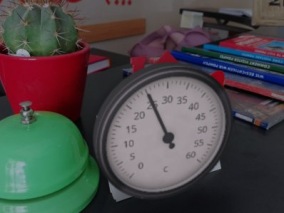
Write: **25** °C
